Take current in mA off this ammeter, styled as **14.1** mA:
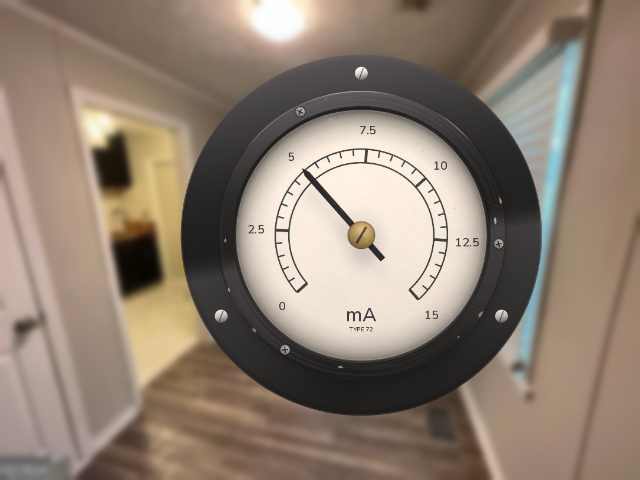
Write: **5** mA
